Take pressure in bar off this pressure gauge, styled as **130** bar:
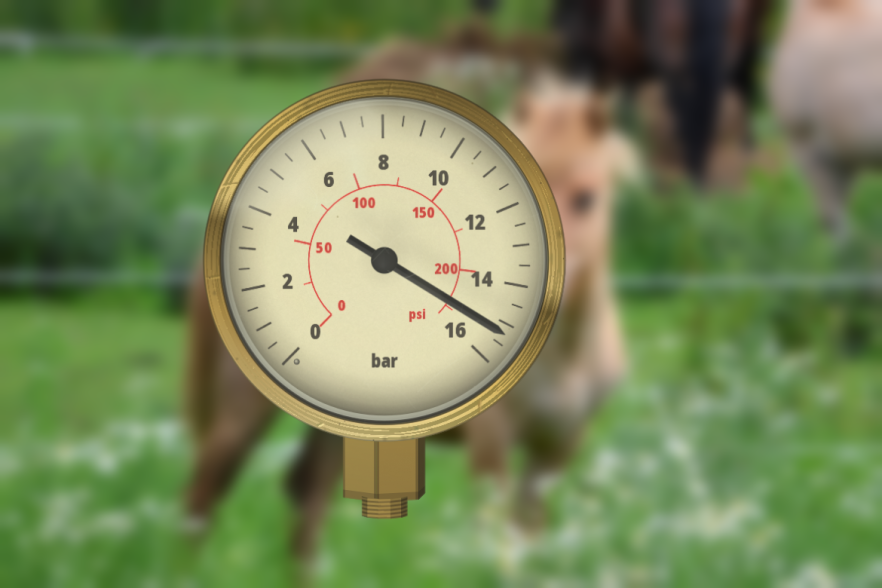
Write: **15.25** bar
